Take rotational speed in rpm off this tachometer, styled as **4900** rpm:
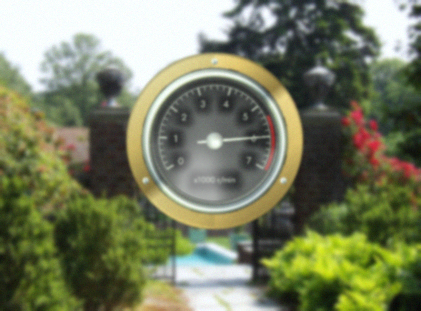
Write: **6000** rpm
